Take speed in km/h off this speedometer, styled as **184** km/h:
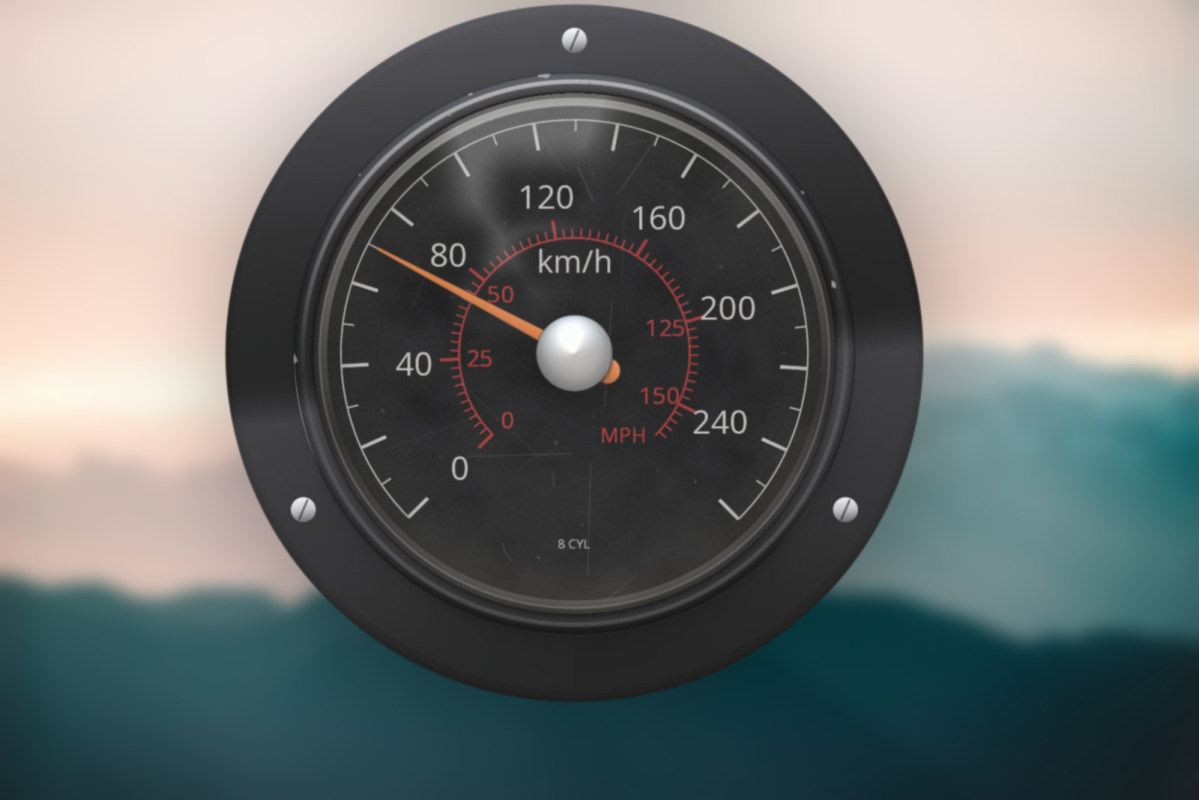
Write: **70** km/h
